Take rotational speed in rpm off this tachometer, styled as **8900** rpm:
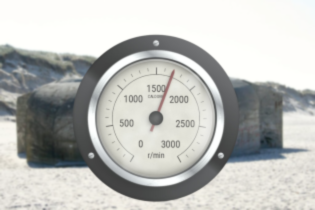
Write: **1700** rpm
